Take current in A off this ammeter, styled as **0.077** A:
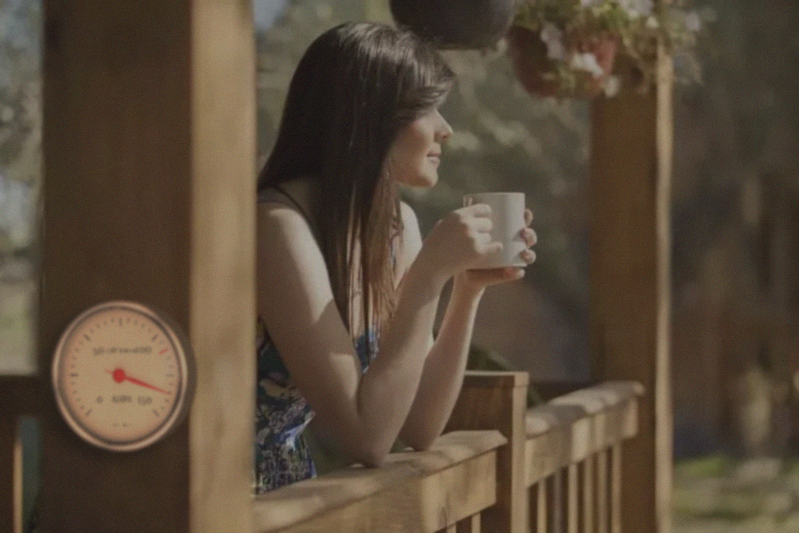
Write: **135** A
